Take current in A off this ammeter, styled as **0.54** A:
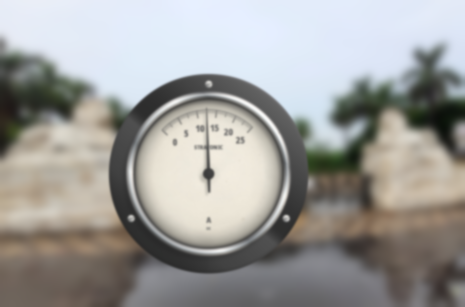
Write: **12.5** A
